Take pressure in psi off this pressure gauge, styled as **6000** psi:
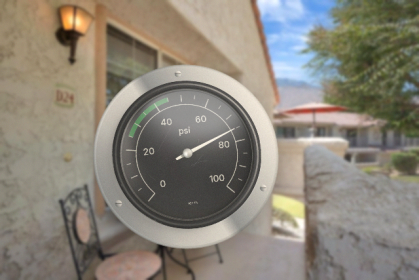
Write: **75** psi
